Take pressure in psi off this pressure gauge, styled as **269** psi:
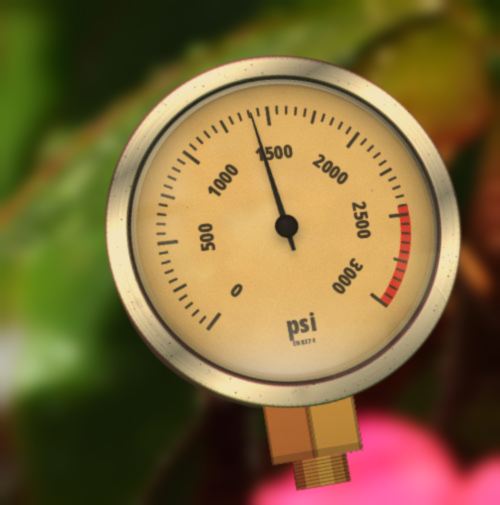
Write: **1400** psi
